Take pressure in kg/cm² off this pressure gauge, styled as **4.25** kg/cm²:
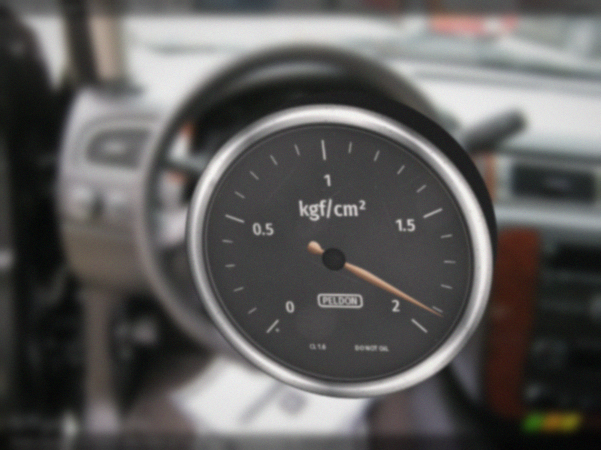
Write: **1.9** kg/cm²
